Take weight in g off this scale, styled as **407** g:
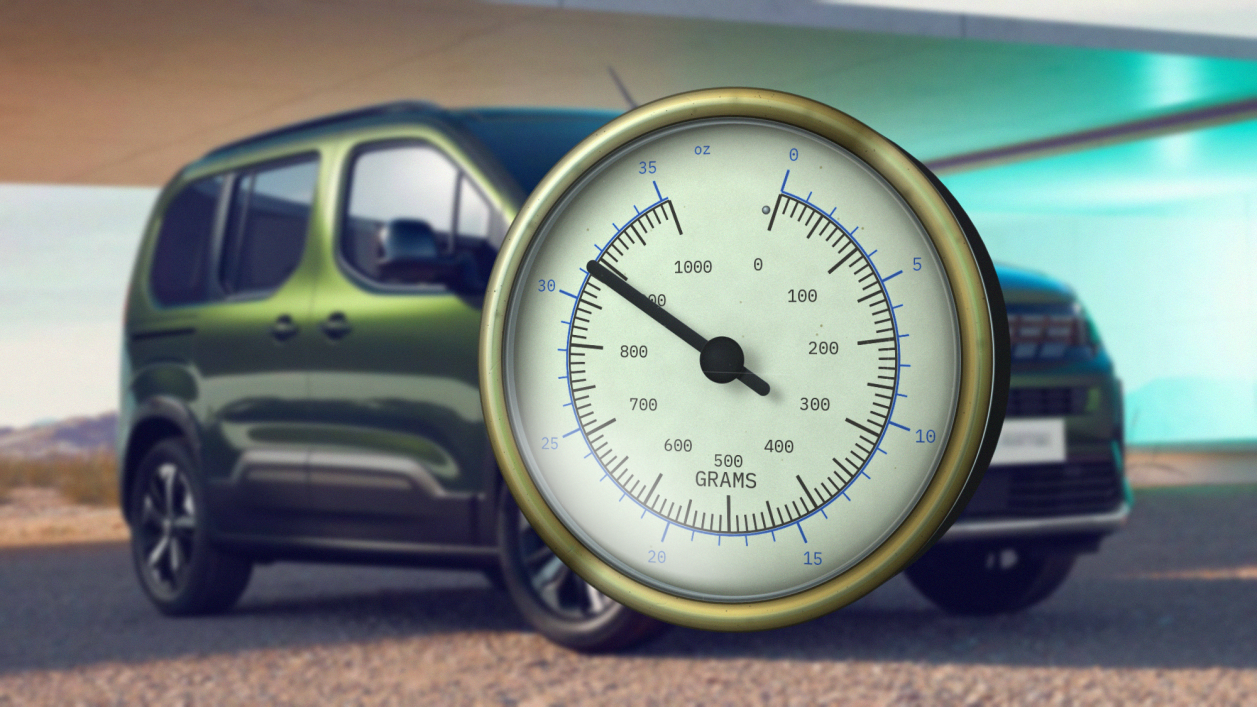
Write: **890** g
